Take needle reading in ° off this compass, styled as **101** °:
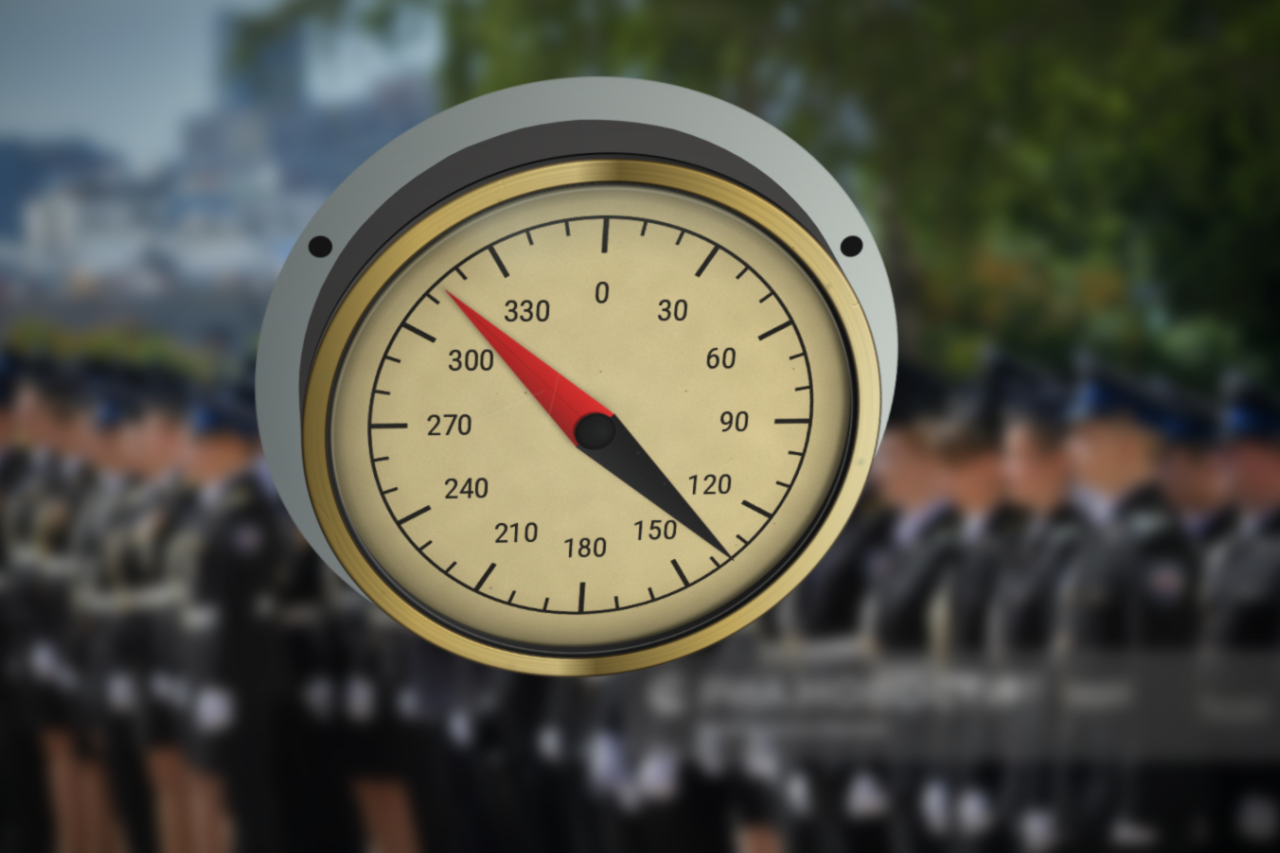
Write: **315** °
